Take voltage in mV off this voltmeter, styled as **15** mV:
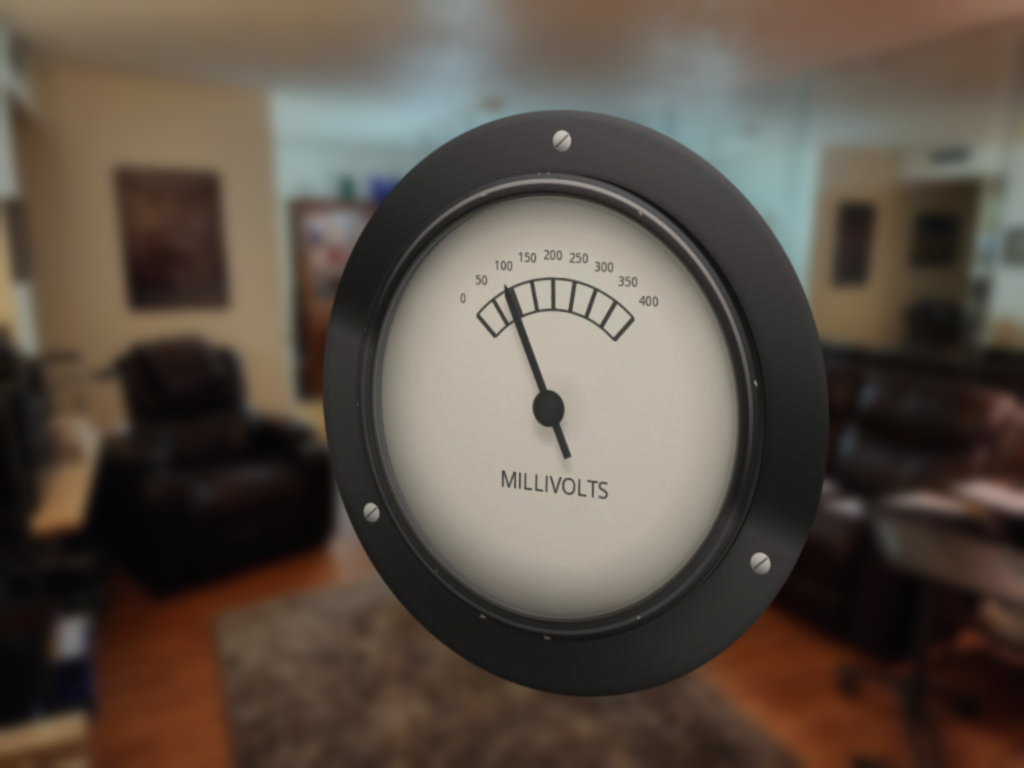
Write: **100** mV
